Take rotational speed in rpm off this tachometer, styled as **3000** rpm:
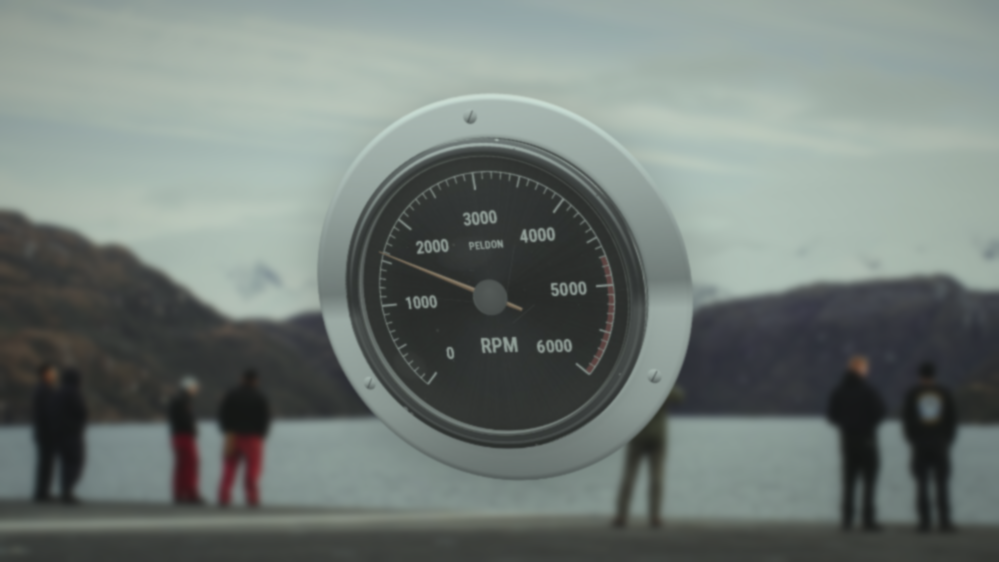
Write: **1600** rpm
